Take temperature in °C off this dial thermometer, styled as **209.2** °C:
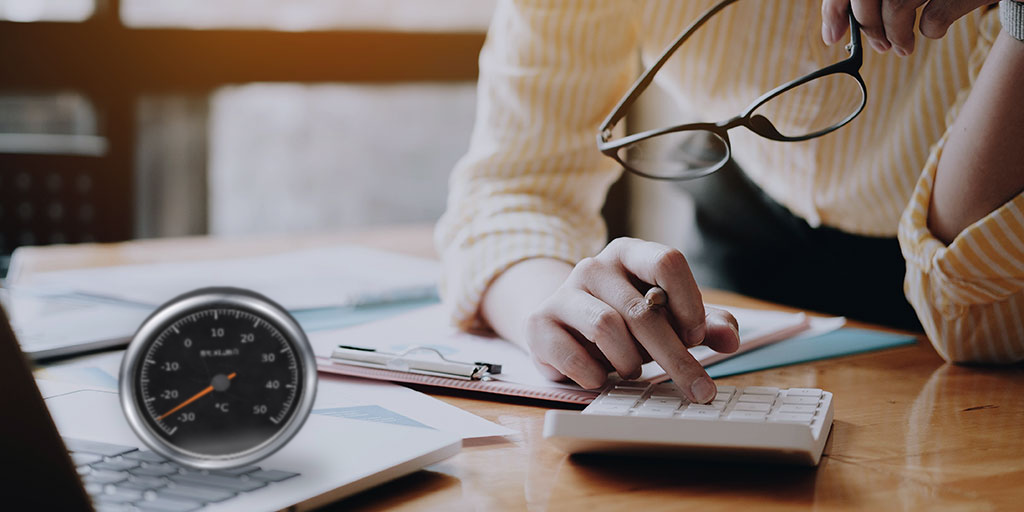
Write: **-25** °C
